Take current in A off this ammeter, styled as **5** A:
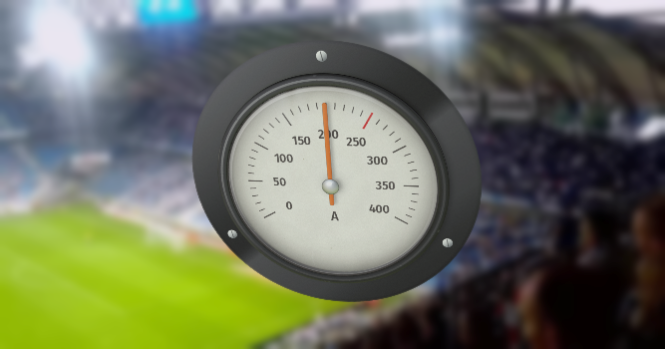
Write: **200** A
